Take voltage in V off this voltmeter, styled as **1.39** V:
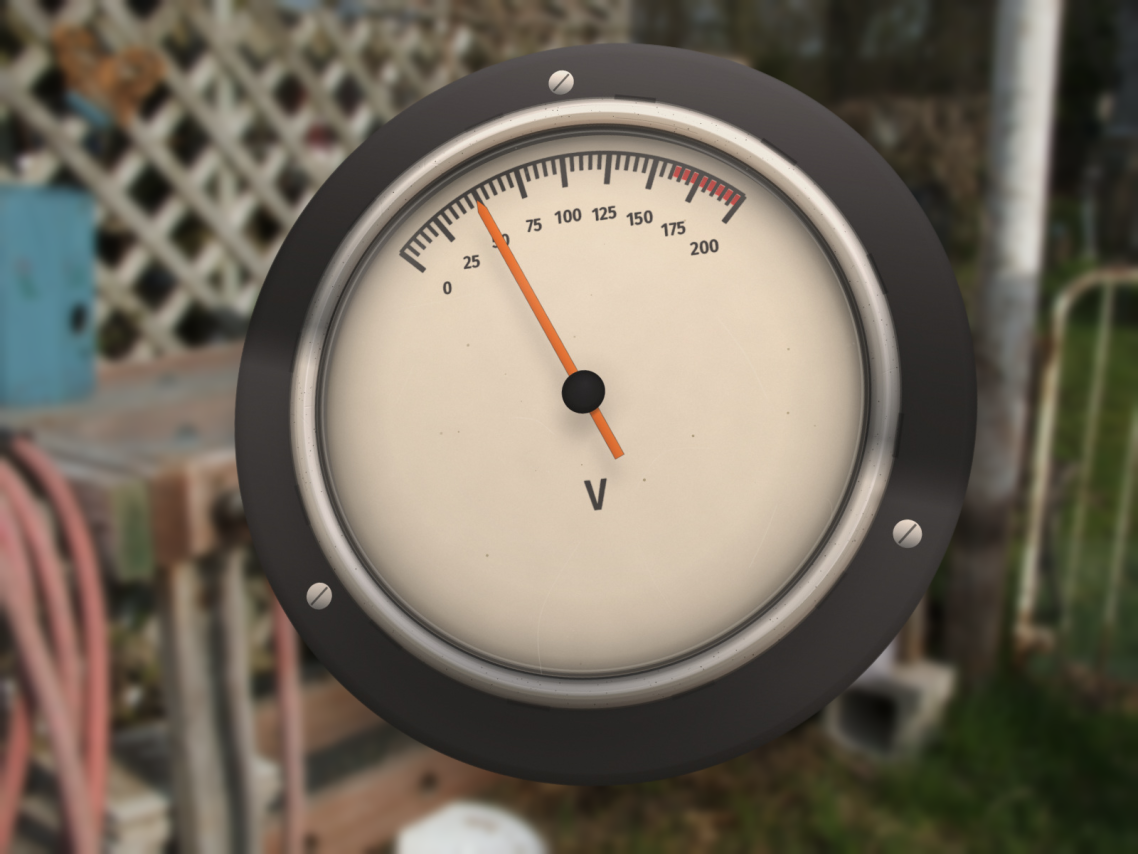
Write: **50** V
